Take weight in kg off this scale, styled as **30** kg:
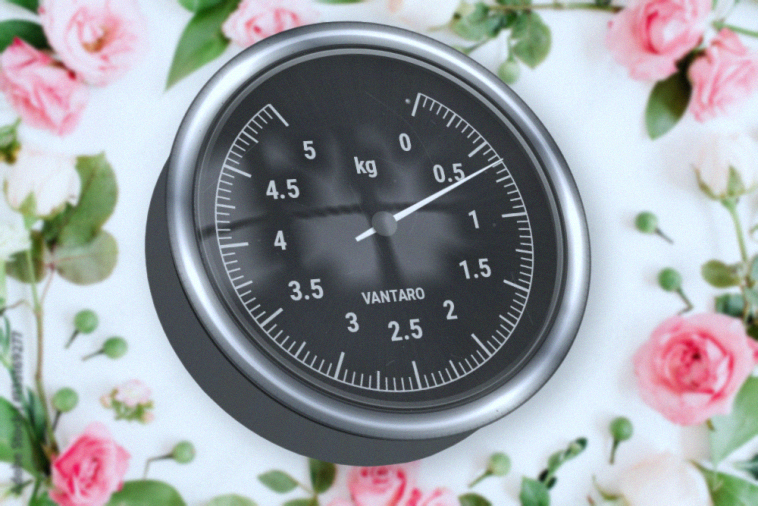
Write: **0.65** kg
